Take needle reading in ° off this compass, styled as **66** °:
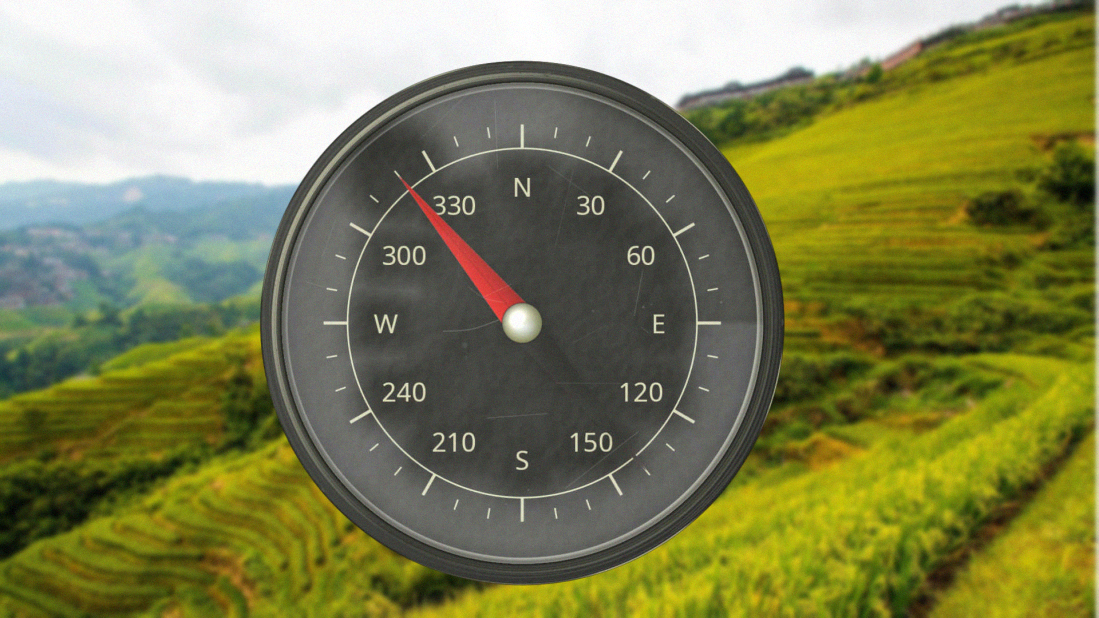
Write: **320** °
